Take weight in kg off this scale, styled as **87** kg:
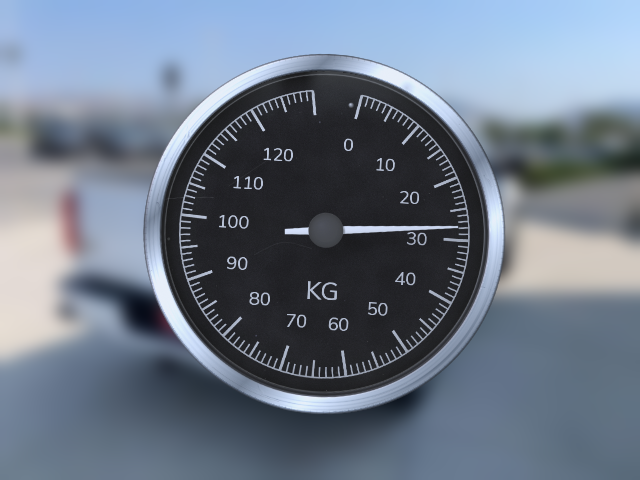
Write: **28** kg
